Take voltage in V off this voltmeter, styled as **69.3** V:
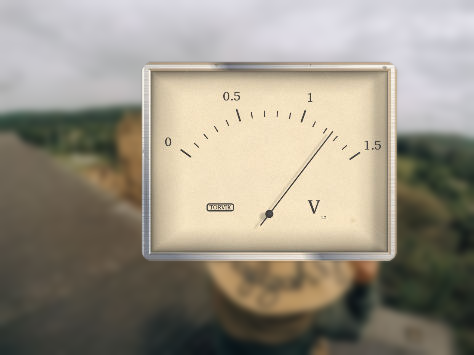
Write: **1.25** V
